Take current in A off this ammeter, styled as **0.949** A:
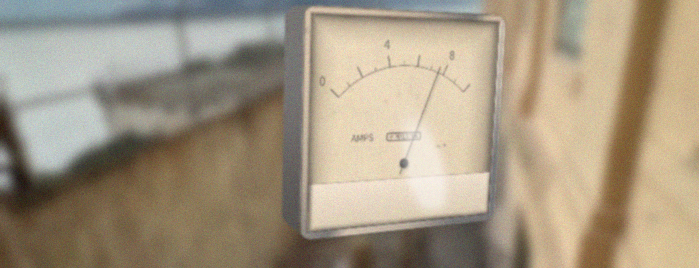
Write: **7.5** A
